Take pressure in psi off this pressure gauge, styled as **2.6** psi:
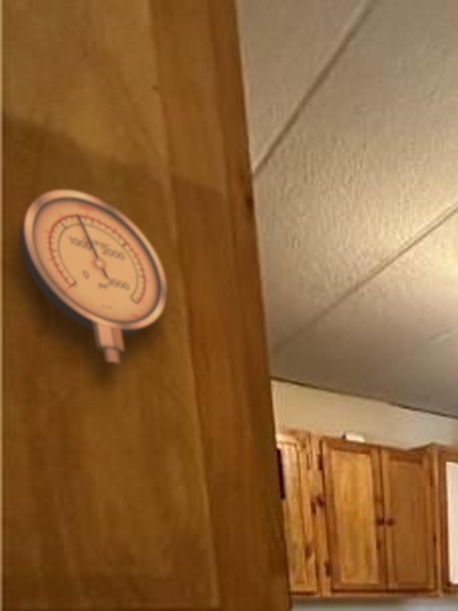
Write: **1300** psi
